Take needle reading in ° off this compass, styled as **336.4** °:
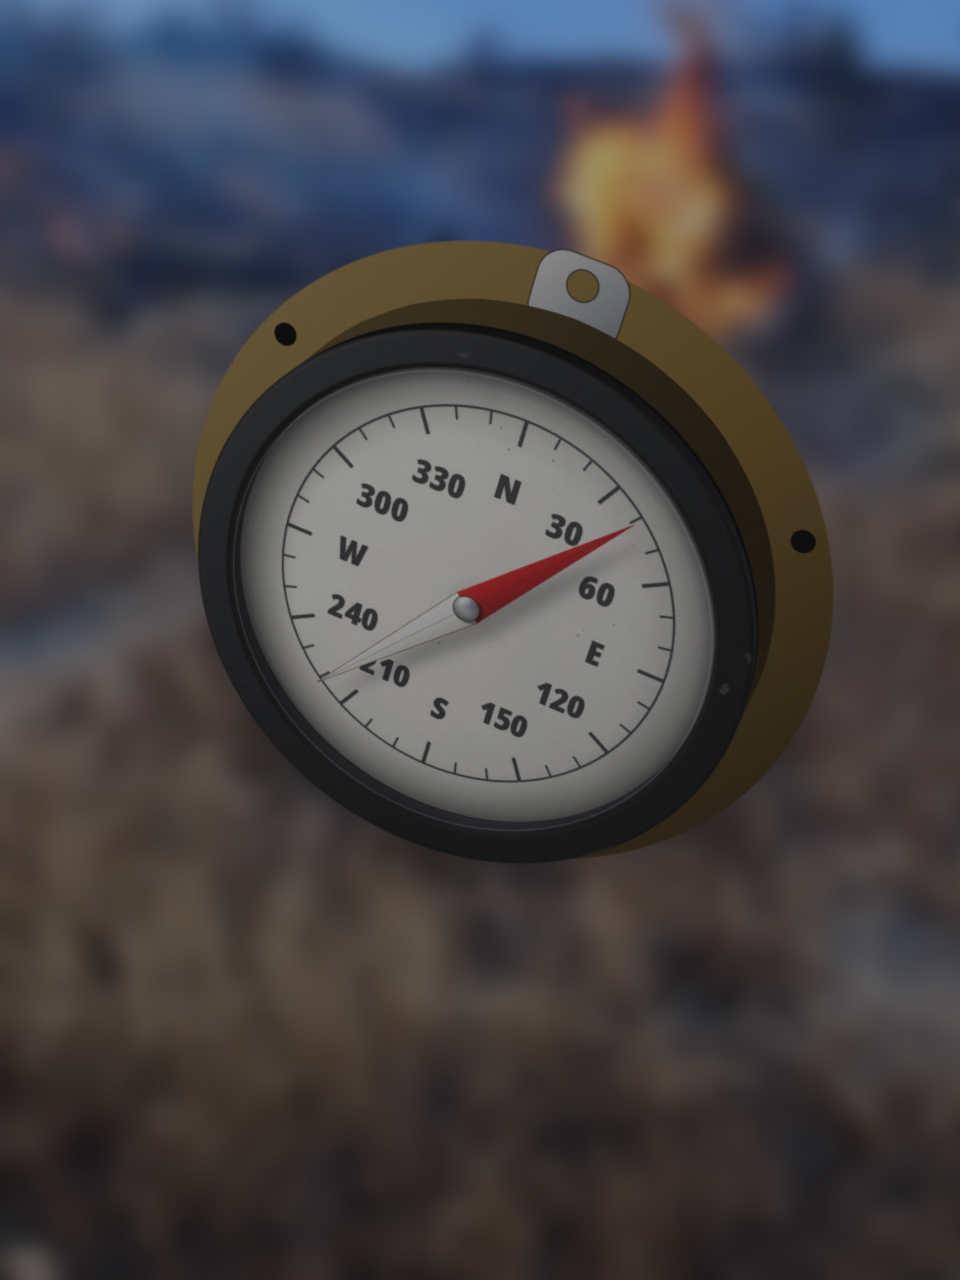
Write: **40** °
